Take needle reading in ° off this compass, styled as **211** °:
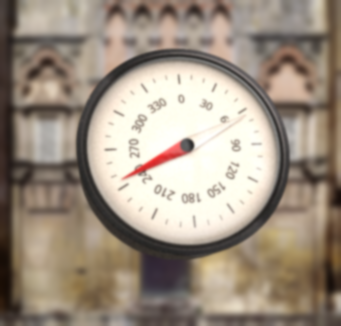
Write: **245** °
